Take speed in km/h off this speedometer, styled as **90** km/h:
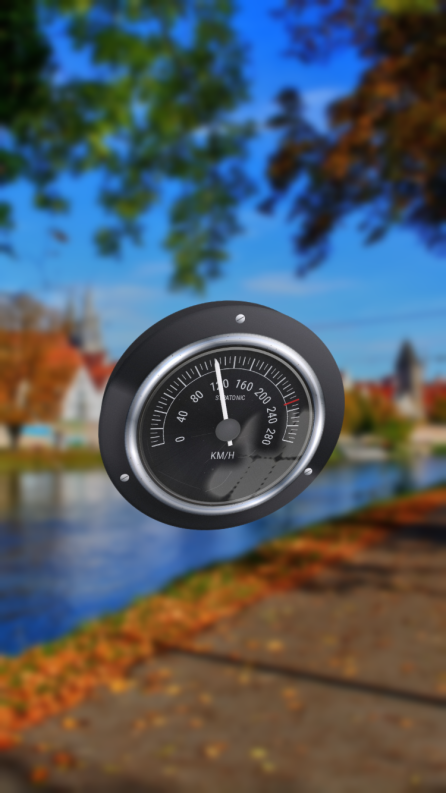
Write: **120** km/h
